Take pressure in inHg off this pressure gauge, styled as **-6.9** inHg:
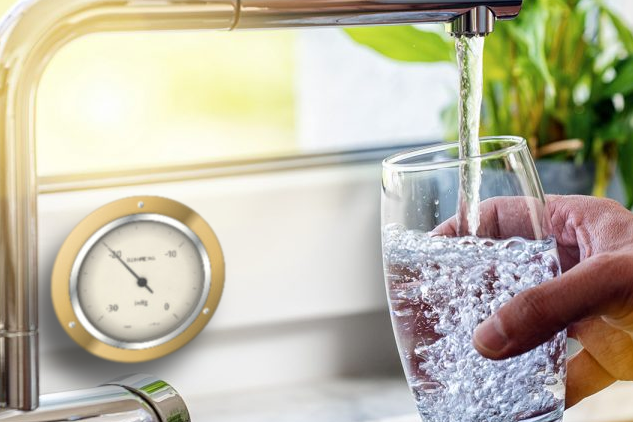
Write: **-20** inHg
